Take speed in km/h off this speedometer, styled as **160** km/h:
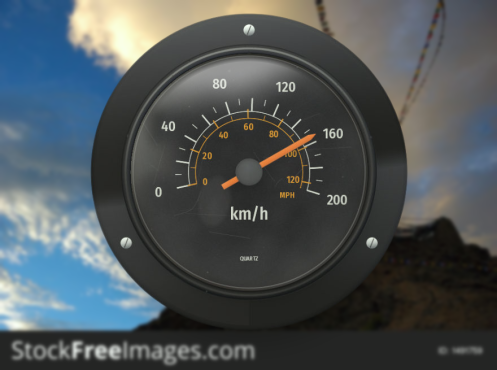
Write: **155** km/h
